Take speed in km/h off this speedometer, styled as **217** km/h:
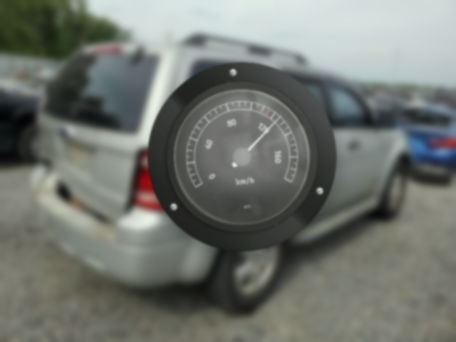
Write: **125** km/h
